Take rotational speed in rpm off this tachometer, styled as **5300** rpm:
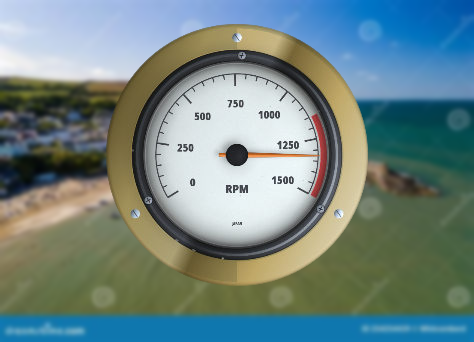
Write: **1325** rpm
